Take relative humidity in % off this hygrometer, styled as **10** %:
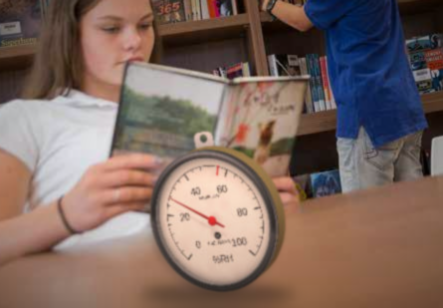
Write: **28** %
